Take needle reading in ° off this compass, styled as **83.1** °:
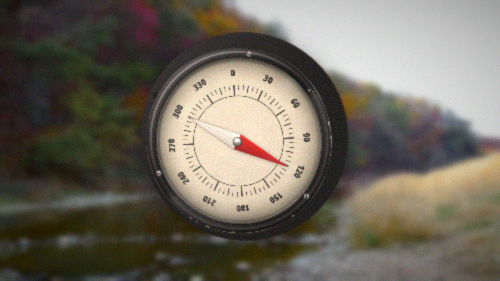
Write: **120** °
